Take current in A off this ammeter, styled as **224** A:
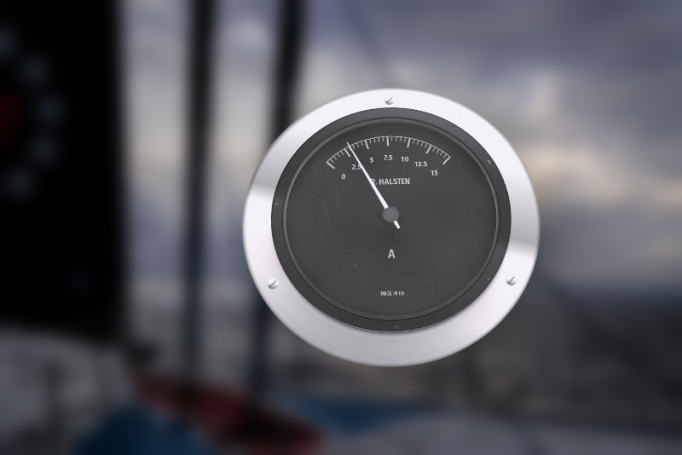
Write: **3** A
